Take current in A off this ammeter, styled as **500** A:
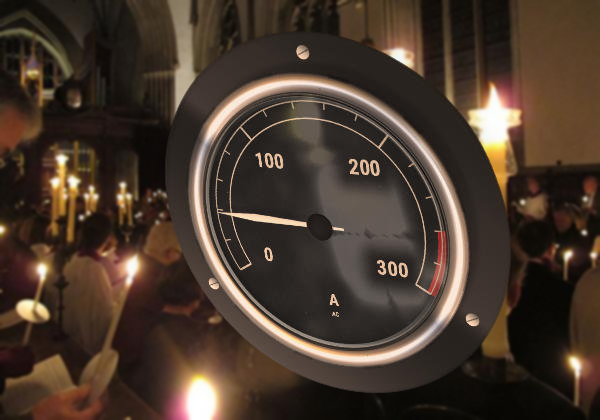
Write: **40** A
